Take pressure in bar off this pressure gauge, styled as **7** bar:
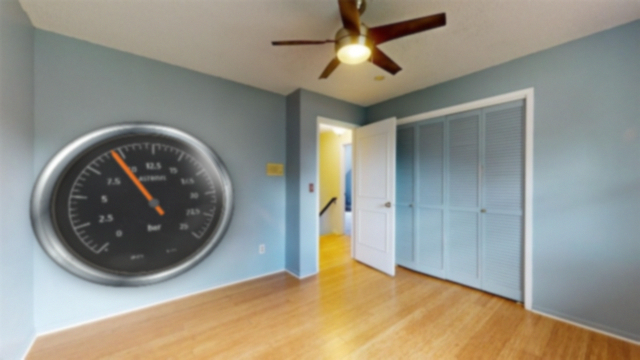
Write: **9.5** bar
